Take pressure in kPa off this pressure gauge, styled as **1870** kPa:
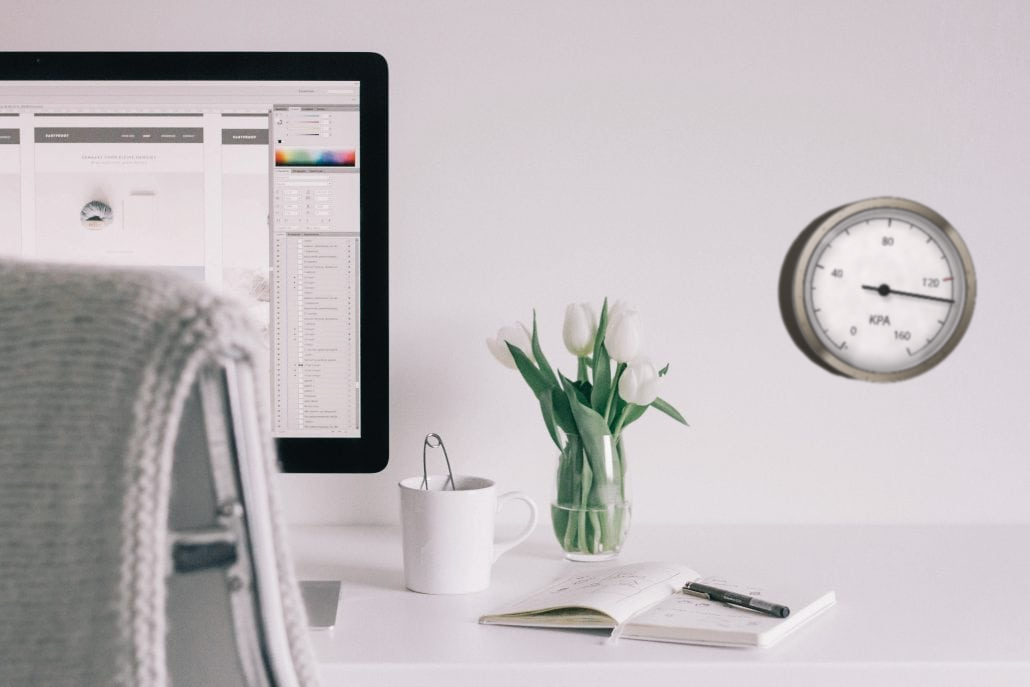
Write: **130** kPa
